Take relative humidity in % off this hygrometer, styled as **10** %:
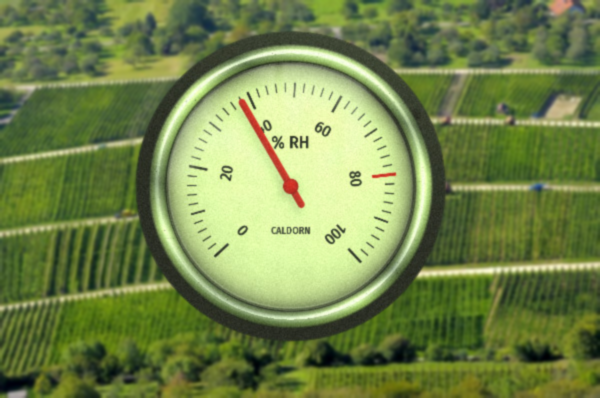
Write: **38** %
